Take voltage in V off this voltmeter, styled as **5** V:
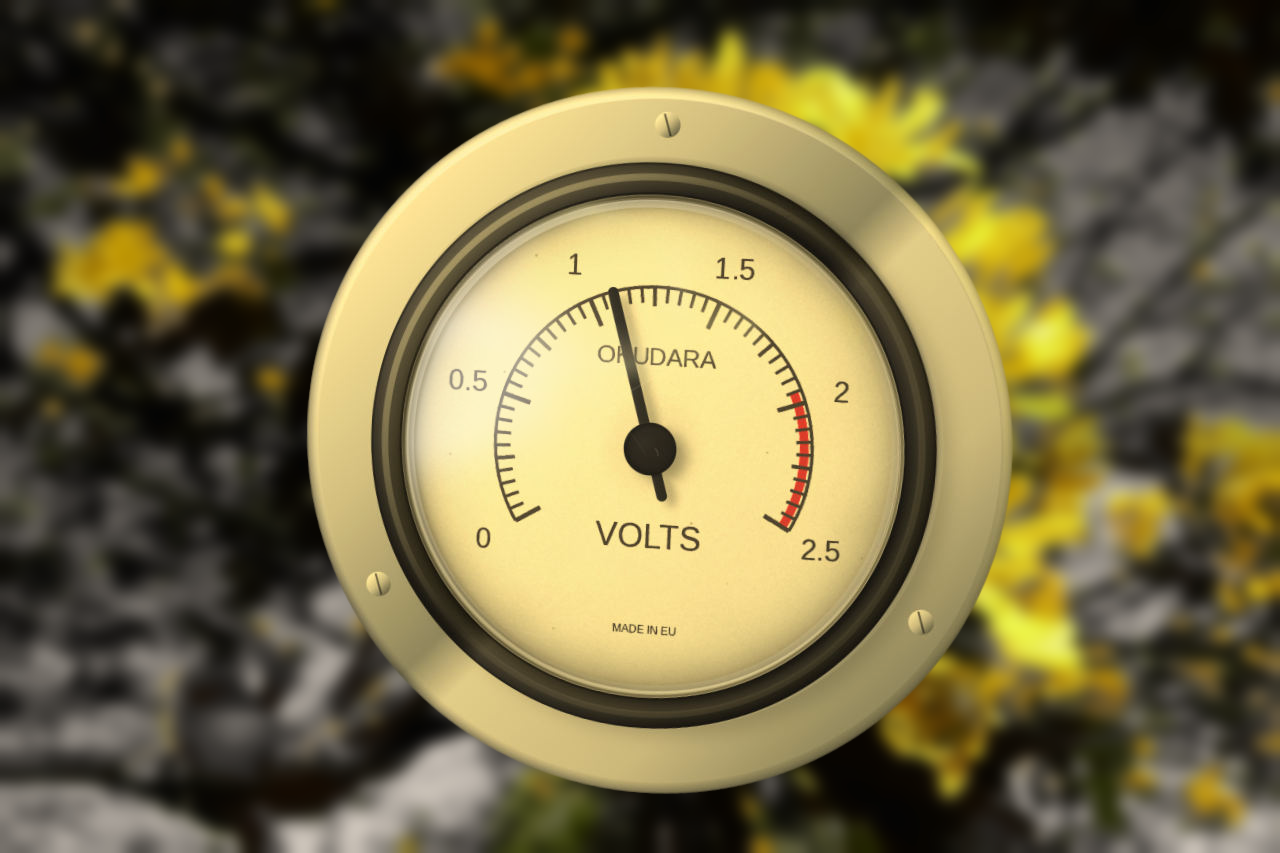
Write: **1.1** V
